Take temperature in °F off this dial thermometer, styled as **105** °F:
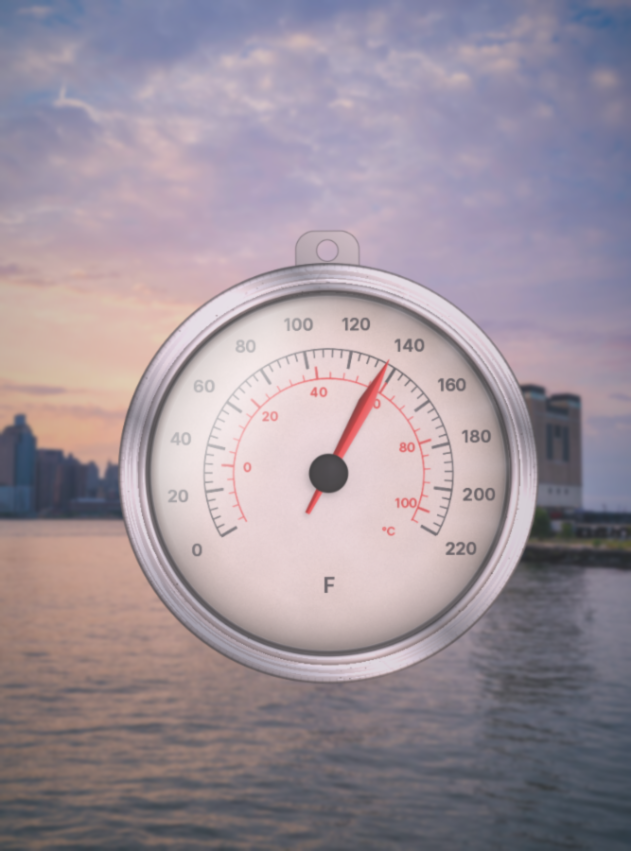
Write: **136** °F
